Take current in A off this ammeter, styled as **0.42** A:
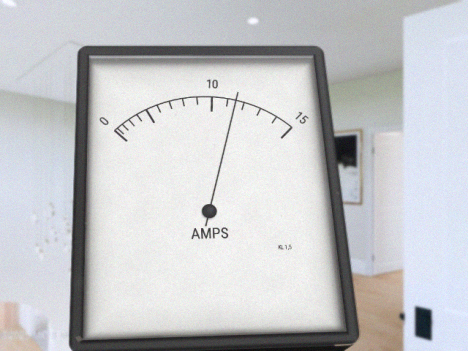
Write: **11.5** A
